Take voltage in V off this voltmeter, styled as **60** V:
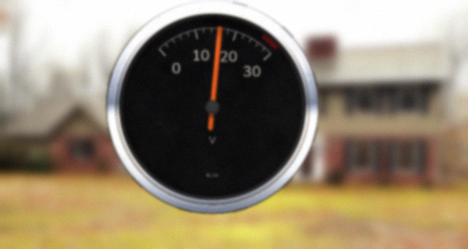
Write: **16** V
